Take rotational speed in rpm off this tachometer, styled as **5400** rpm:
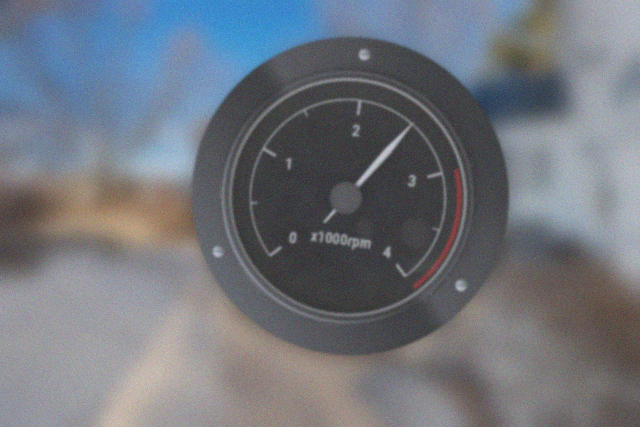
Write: **2500** rpm
